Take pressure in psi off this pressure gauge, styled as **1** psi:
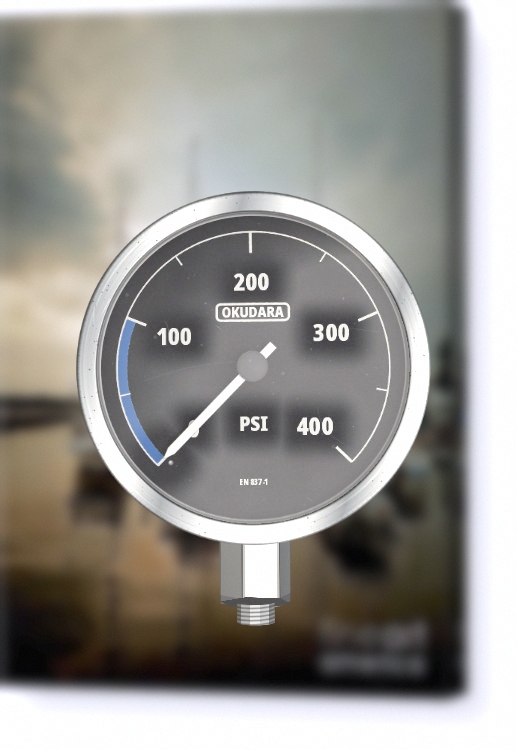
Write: **0** psi
